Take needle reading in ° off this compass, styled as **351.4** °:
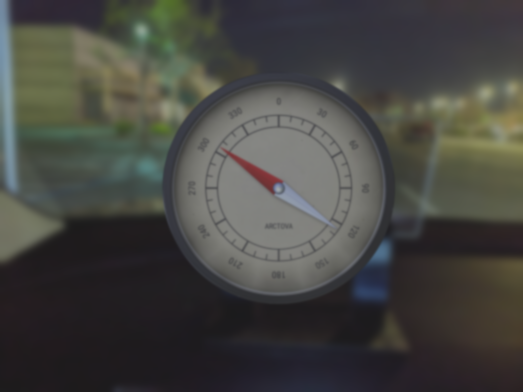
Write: **305** °
